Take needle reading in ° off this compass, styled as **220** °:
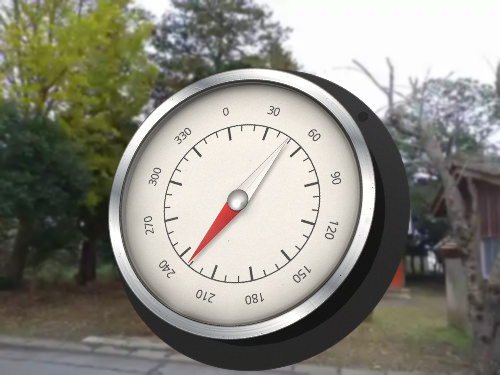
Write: **230** °
